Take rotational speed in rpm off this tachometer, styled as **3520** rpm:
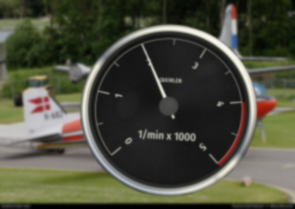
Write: **2000** rpm
